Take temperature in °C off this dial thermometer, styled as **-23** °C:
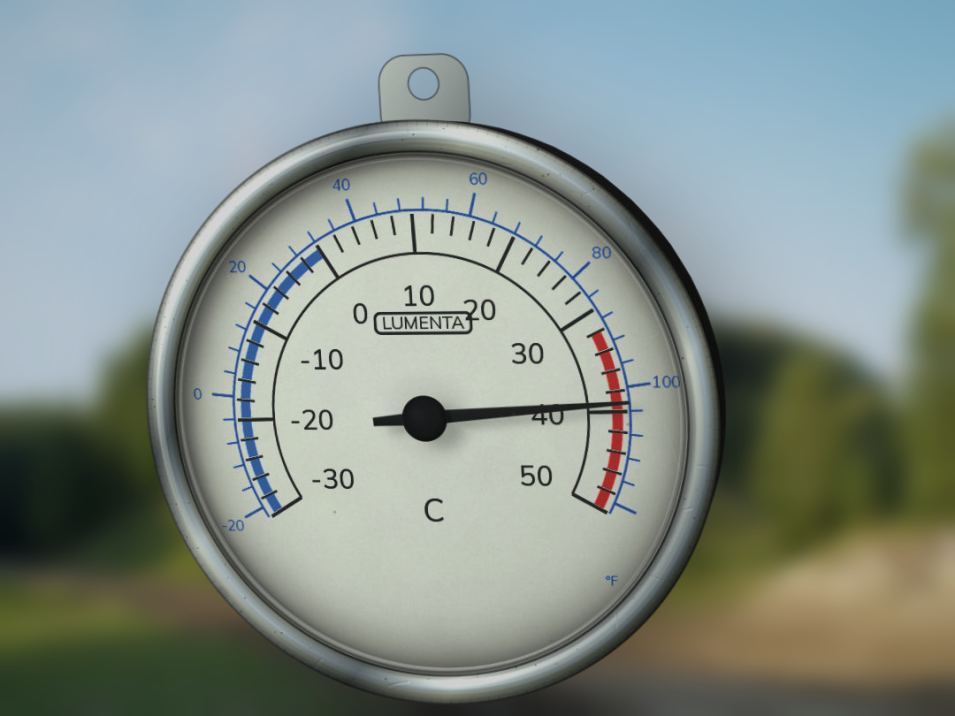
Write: **39** °C
